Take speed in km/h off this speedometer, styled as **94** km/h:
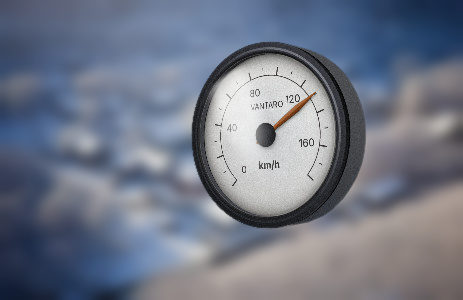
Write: **130** km/h
